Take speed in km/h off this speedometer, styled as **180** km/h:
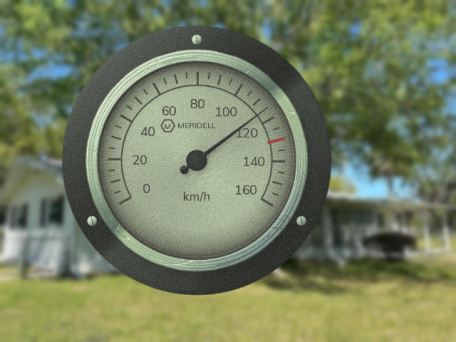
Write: **115** km/h
